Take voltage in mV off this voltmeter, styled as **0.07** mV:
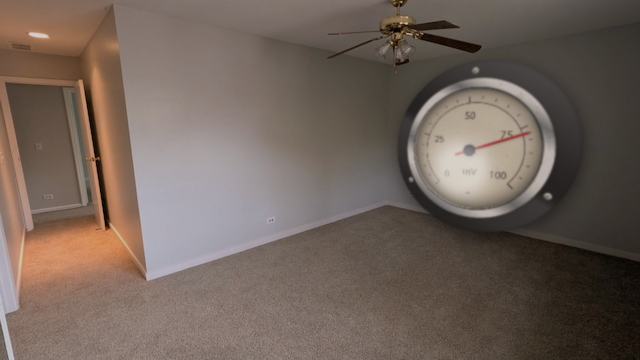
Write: **77.5** mV
